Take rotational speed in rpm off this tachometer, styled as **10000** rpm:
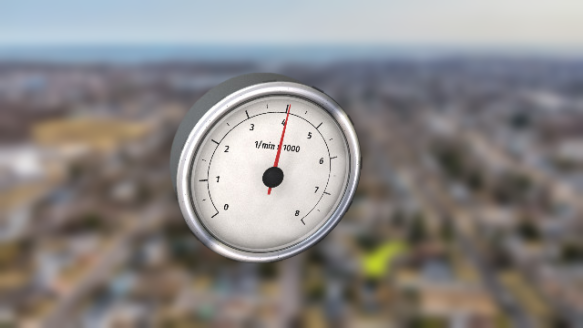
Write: **4000** rpm
